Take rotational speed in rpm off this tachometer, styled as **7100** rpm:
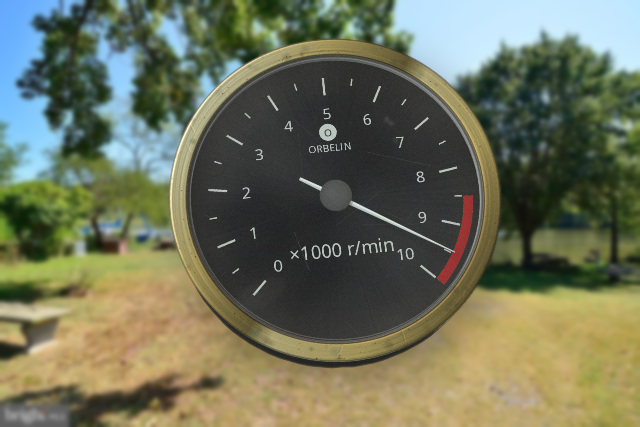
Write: **9500** rpm
